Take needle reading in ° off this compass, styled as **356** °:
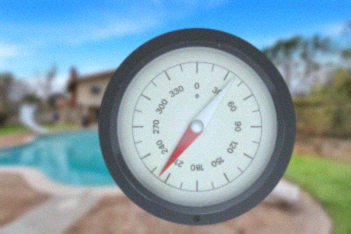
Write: **217.5** °
